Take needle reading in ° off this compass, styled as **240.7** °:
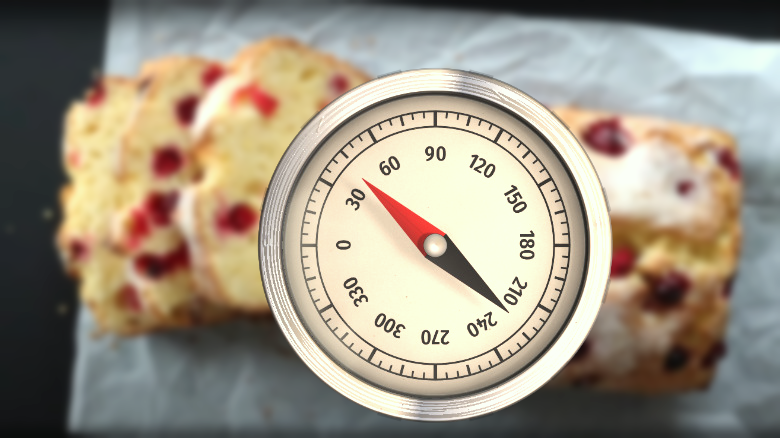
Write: **42.5** °
